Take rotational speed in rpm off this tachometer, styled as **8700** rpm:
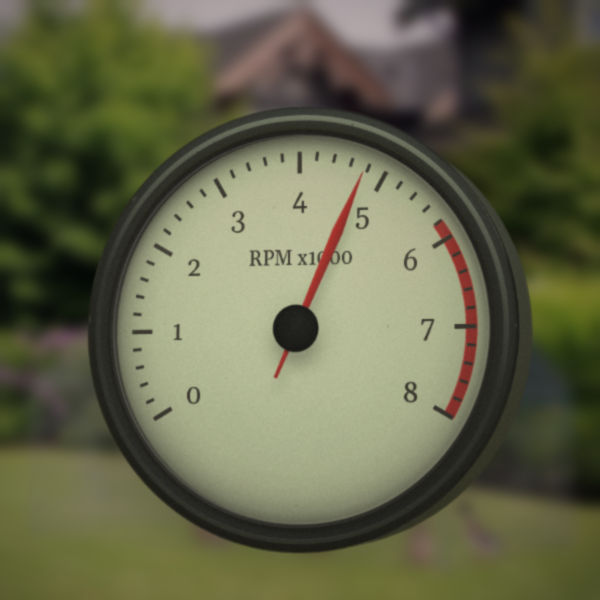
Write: **4800** rpm
